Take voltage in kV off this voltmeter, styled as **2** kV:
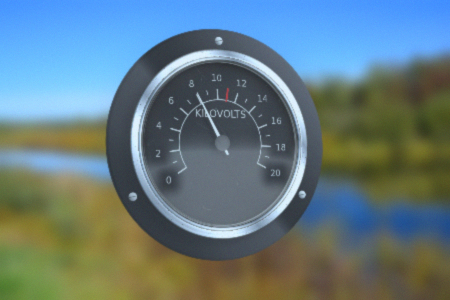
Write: **8** kV
